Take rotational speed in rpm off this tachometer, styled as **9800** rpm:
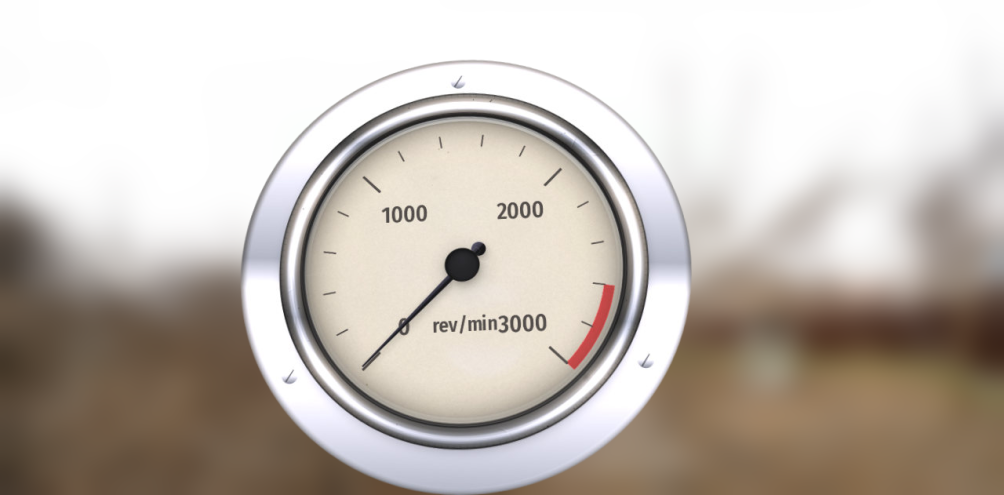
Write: **0** rpm
